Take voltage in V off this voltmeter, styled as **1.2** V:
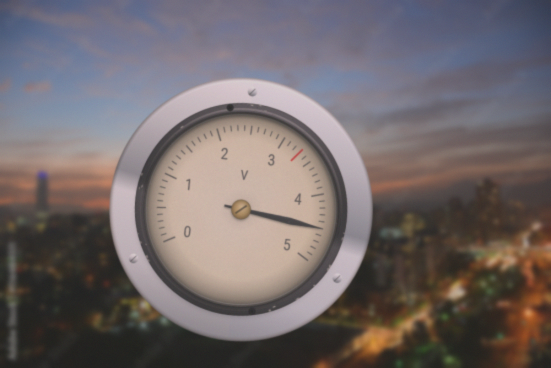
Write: **4.5** V
